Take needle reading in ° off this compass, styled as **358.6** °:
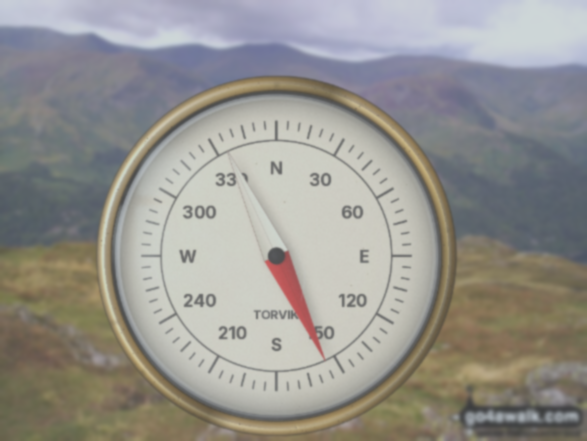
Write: **155** °
